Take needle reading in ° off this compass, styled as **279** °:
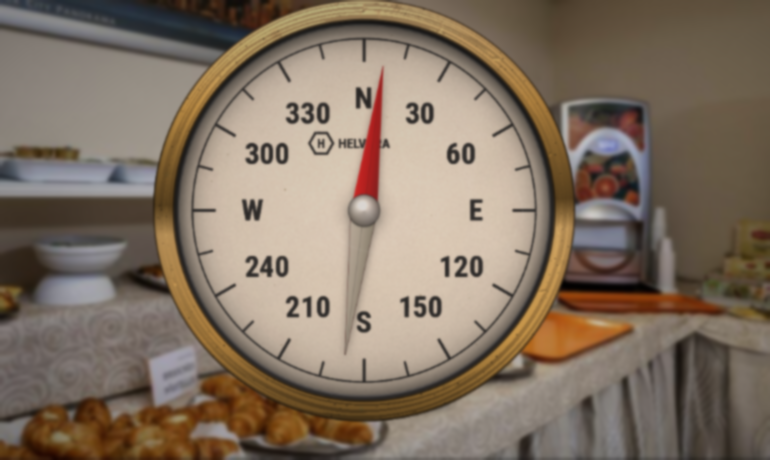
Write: **7.5** °
